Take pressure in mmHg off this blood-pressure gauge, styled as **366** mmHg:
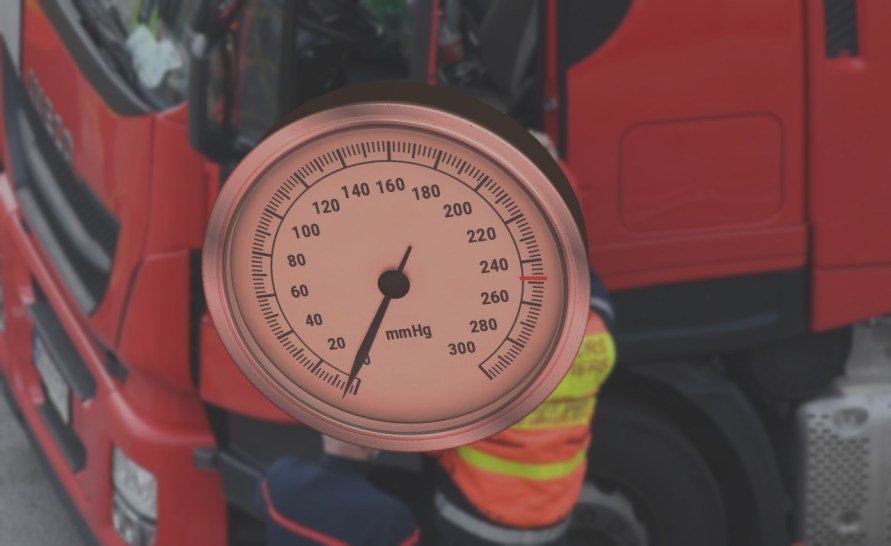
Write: **4** mmHg
